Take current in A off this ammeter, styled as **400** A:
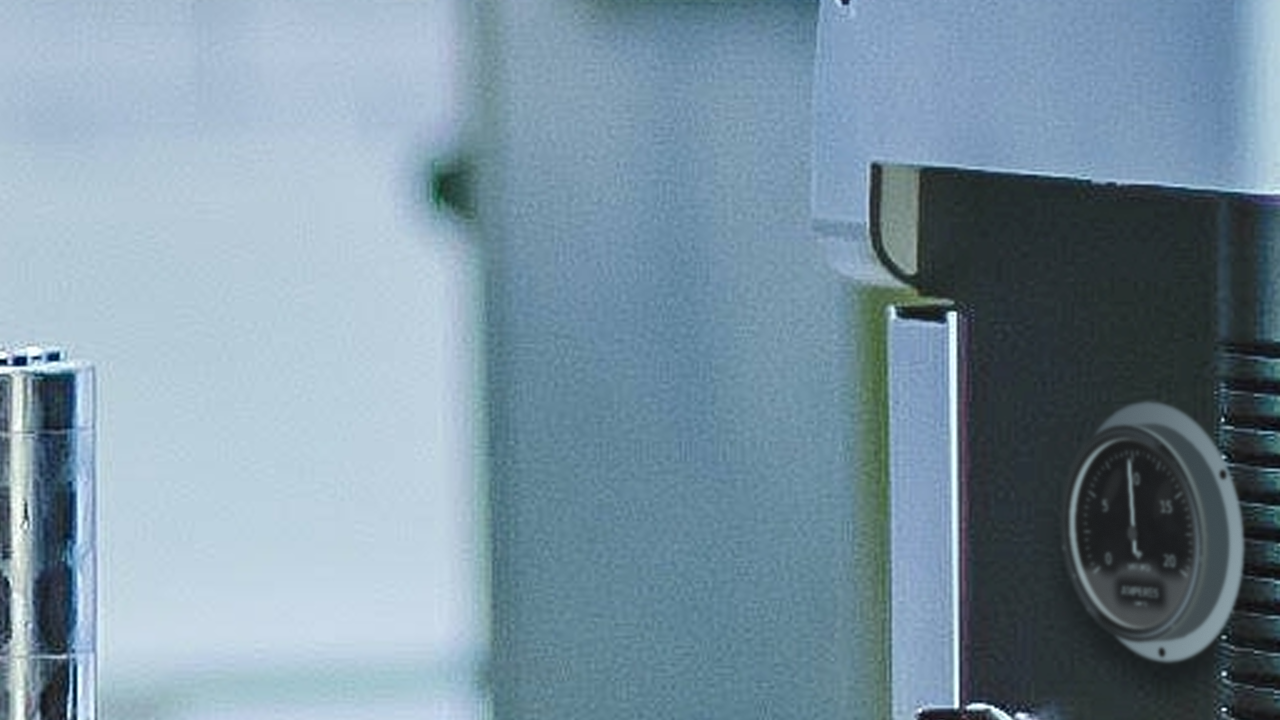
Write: **10** A
